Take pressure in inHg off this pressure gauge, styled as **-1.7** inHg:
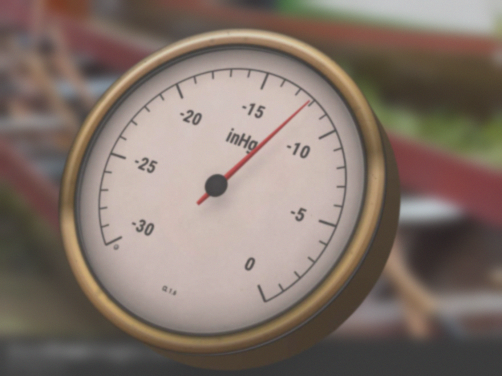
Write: **-12** inHg
